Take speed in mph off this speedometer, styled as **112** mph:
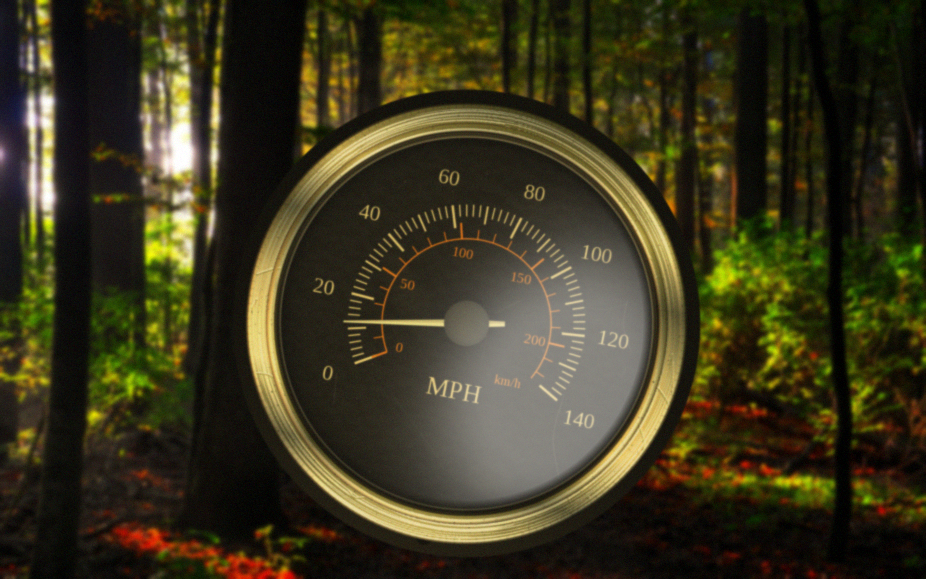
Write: **12** mph
